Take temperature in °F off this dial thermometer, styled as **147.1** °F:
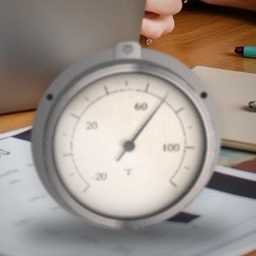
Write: **70** °F
